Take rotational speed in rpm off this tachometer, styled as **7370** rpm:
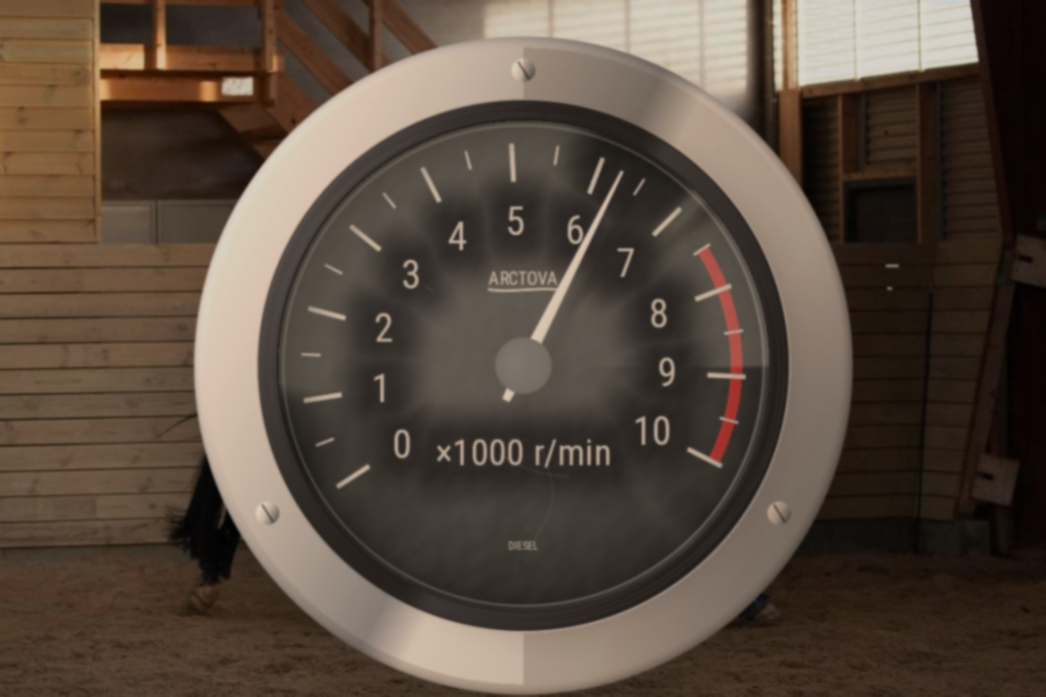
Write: **6250** rpm
